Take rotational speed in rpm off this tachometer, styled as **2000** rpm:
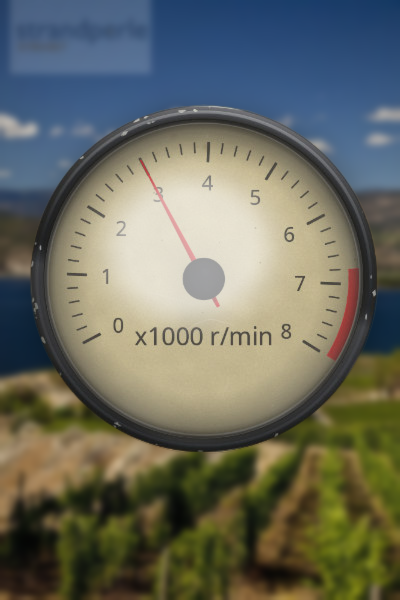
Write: **3000** rpm
